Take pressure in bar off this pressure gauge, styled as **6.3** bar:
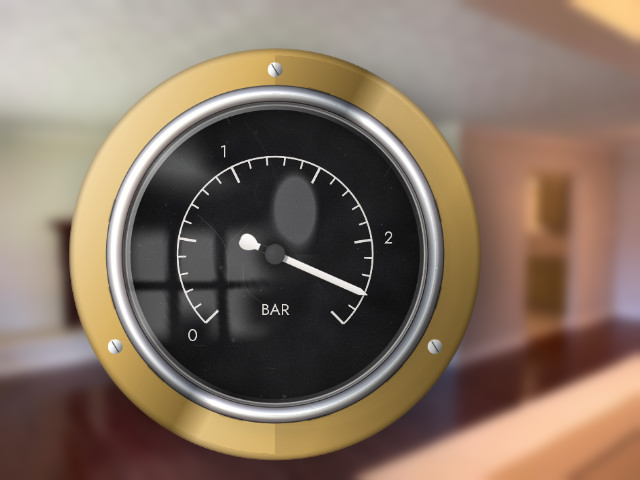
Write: **2.3** bar
